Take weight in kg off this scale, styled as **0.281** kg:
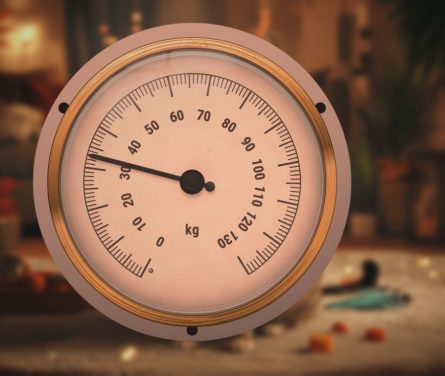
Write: **33** kg
